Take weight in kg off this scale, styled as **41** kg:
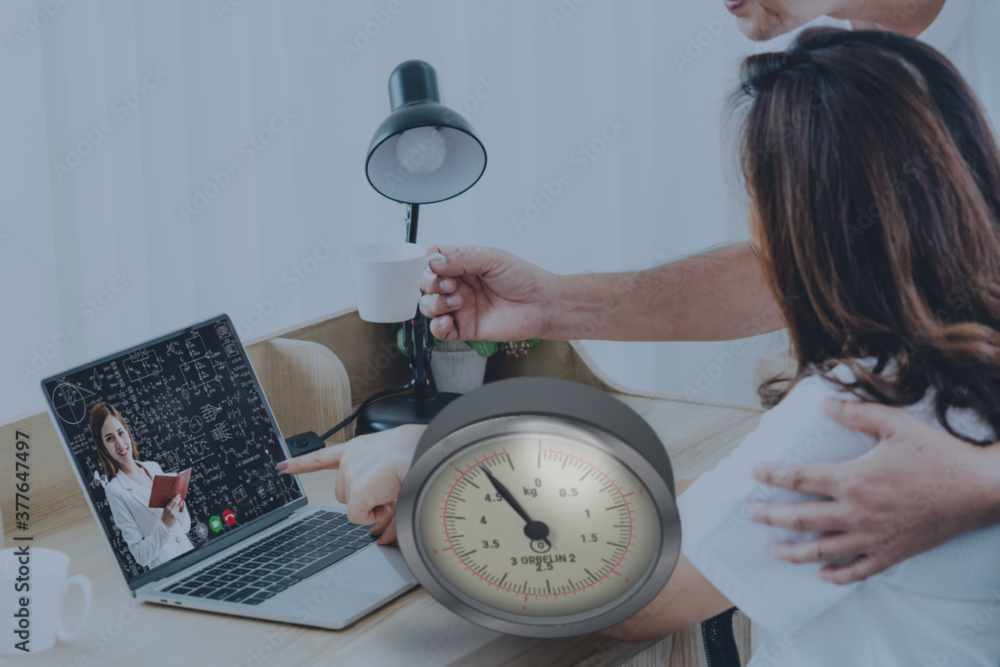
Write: **4.75** kg
